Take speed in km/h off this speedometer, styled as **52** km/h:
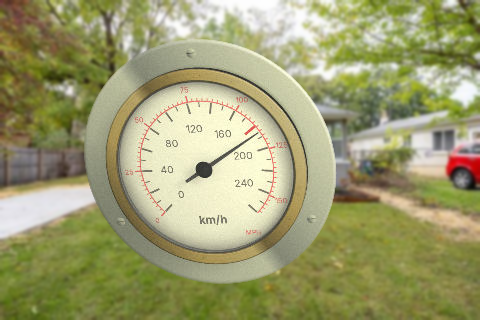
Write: **185** km/h
